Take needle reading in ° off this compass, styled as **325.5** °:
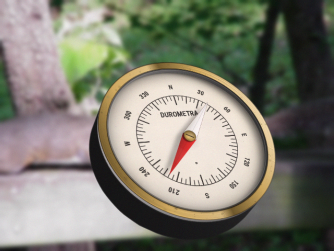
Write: **220** °
